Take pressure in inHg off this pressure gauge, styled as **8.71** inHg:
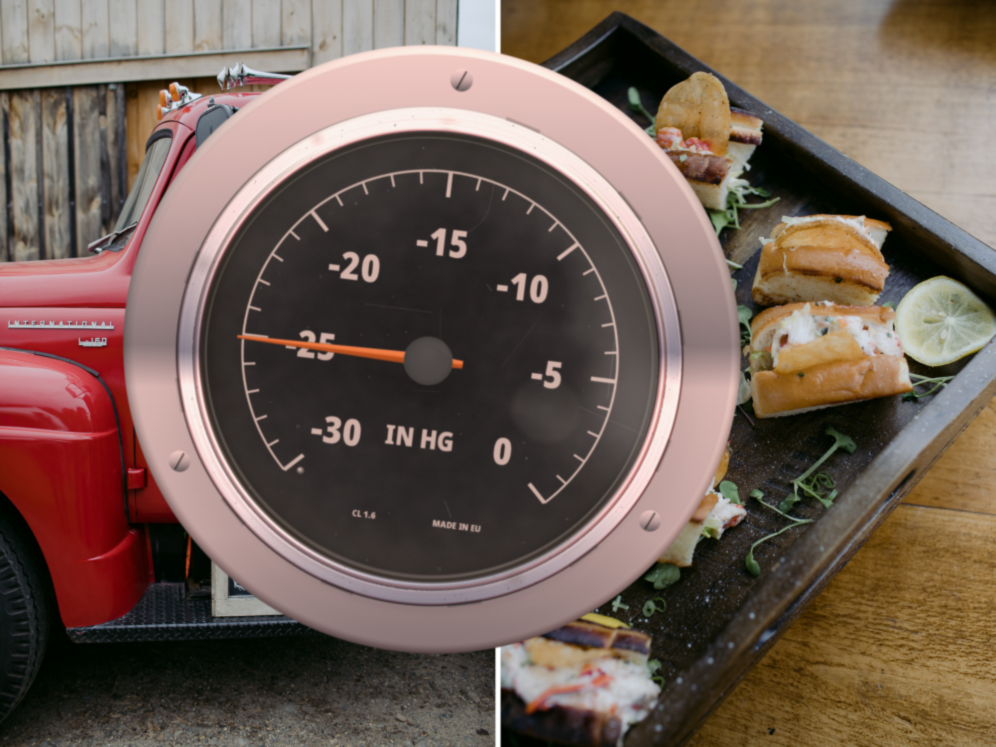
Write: **-25** inHg
